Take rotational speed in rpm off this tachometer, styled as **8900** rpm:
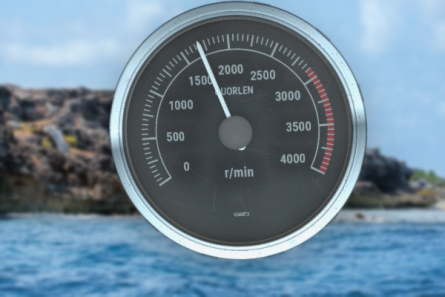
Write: **1700** rpm
